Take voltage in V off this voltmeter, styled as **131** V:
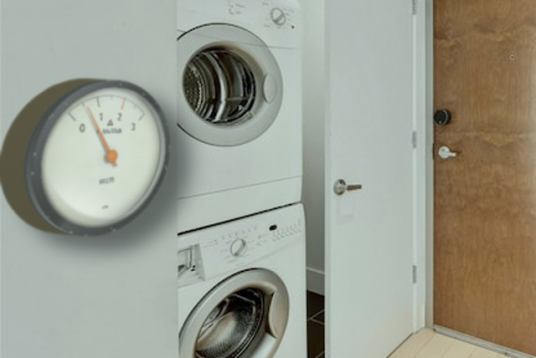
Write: **0.5** V
